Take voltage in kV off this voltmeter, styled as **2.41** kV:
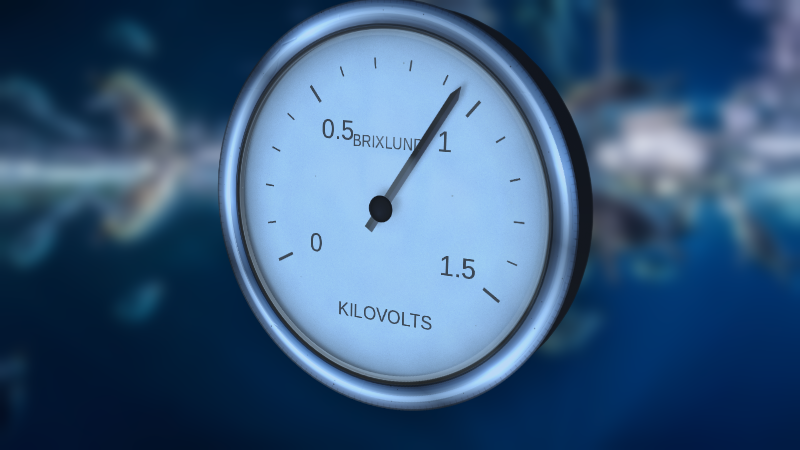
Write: **0.95** kV
